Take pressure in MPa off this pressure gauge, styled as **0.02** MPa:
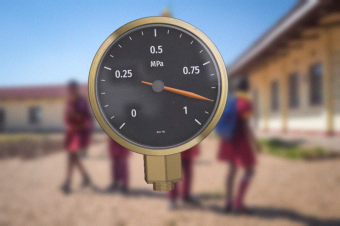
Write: **0.9** MPa
